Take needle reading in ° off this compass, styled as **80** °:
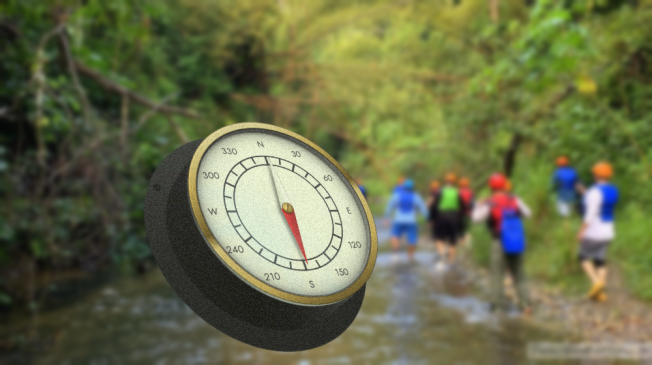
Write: **180** °
